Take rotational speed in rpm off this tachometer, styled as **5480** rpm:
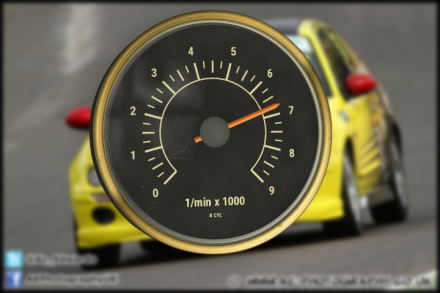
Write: **6750** rpm
